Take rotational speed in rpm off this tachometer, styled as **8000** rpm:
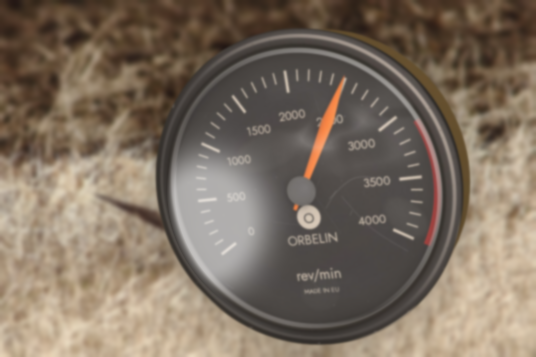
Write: **2500** rpm
